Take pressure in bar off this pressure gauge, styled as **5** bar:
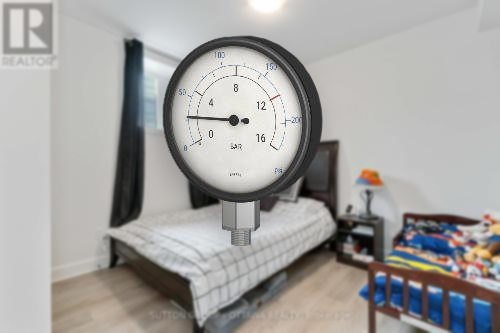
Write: **2** bar
